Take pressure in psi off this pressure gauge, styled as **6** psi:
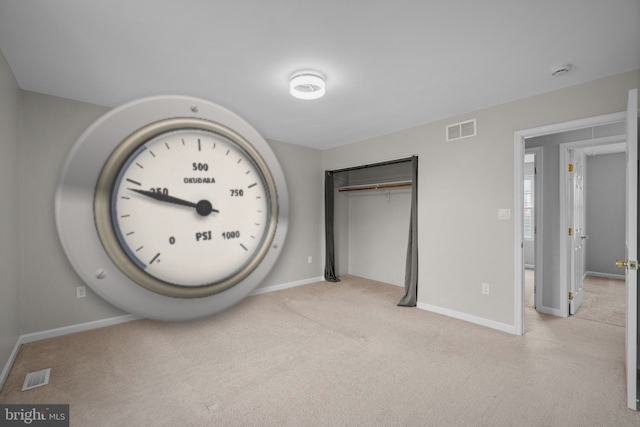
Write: **225** psi
